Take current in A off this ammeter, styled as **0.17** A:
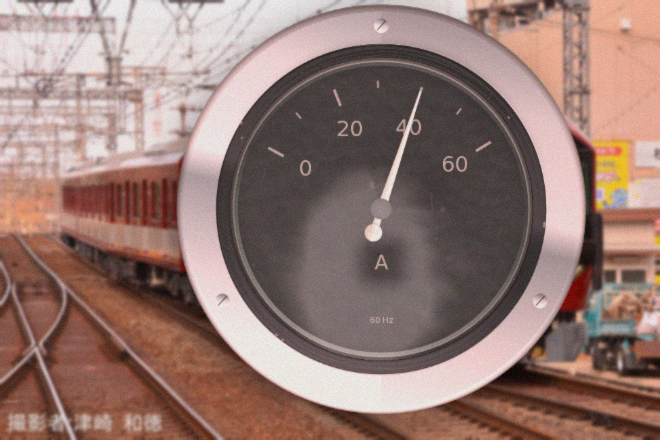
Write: **40** A
